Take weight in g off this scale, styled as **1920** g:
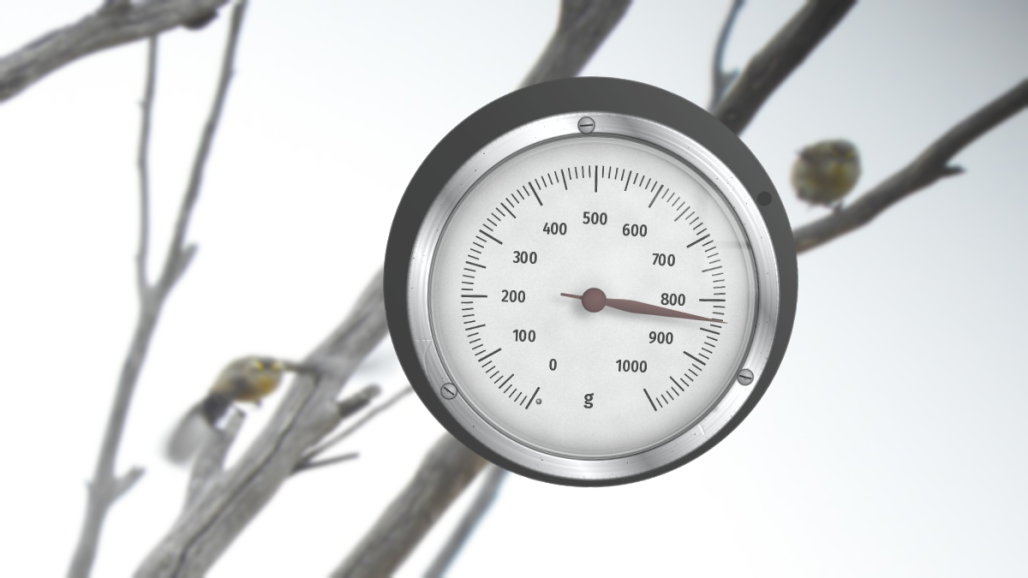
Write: **830** g
